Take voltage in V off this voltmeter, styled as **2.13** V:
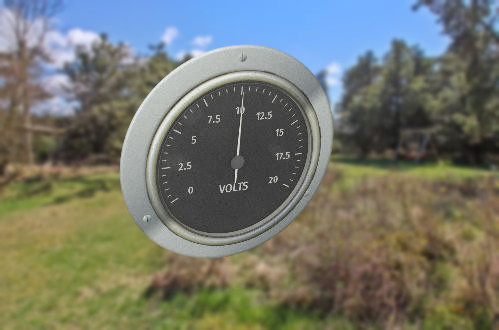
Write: **10** V
